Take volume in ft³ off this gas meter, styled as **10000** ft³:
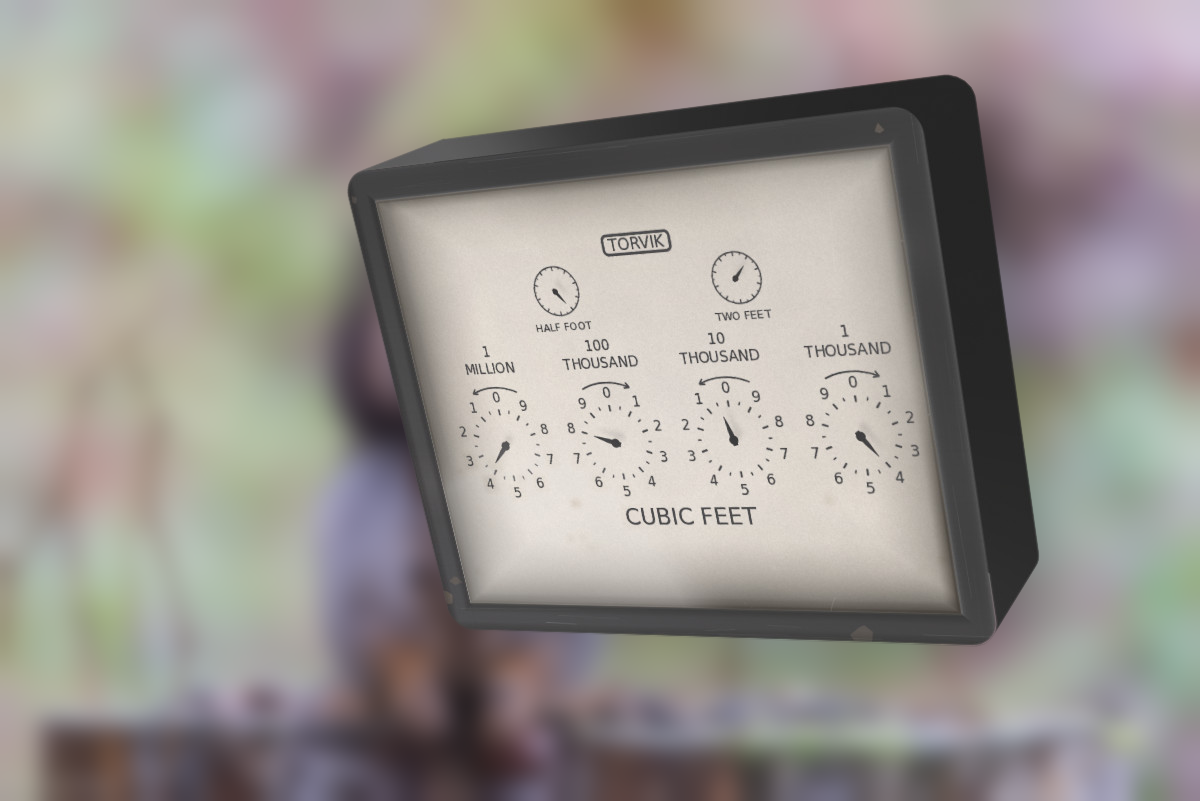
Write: **380400** ft³
